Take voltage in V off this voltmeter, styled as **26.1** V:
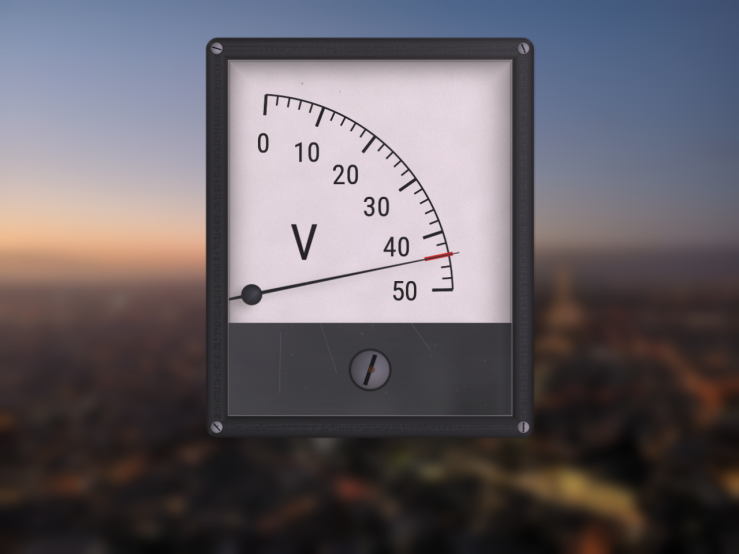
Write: **44** V
